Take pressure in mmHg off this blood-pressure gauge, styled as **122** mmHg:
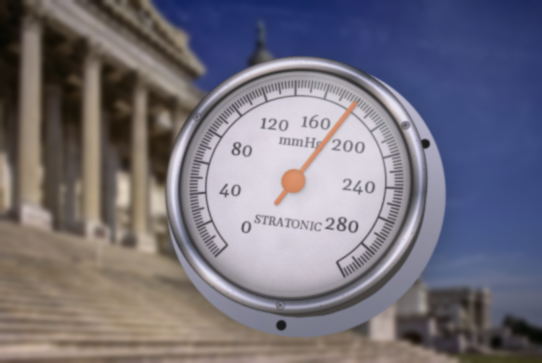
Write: **180** mmHg
